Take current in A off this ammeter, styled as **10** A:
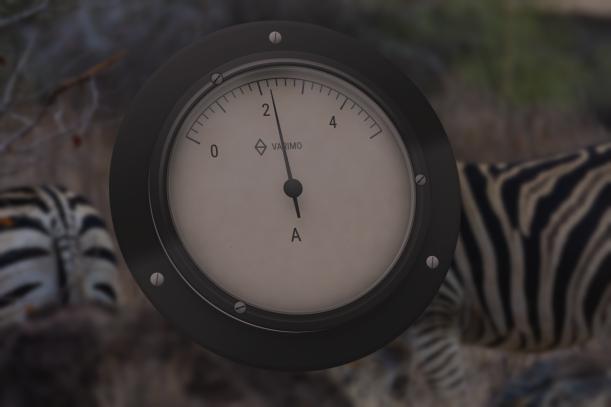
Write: **2.2** A
